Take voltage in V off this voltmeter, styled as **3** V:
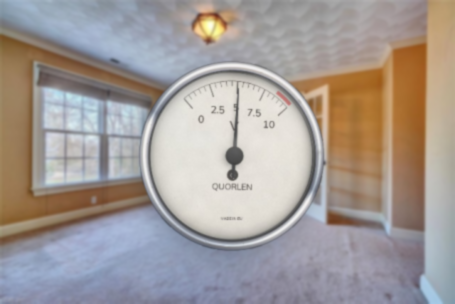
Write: **5** V
